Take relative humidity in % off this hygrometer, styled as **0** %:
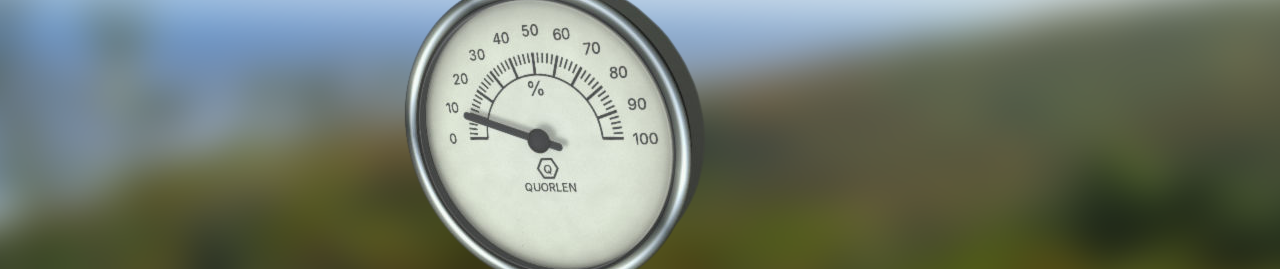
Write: **10** %
